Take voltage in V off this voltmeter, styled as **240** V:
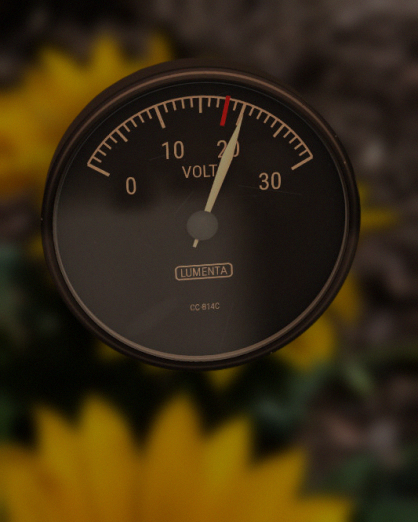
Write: **20** V
